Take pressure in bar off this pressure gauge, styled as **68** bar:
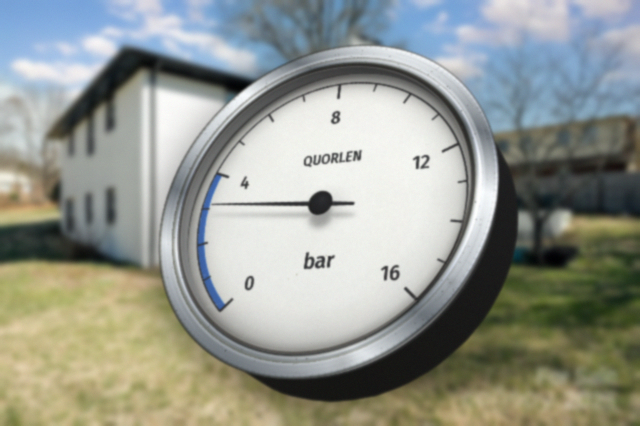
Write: **3** bar
